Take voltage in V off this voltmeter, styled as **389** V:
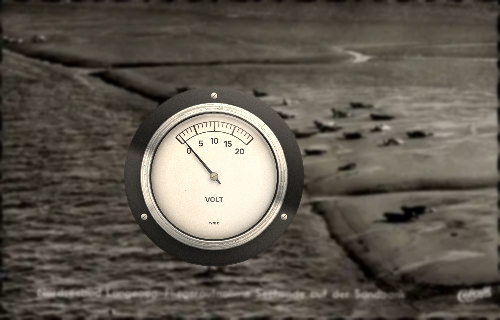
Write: **1** V
